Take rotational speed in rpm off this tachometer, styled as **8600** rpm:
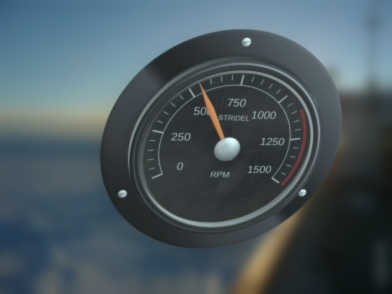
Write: **550** rpm
